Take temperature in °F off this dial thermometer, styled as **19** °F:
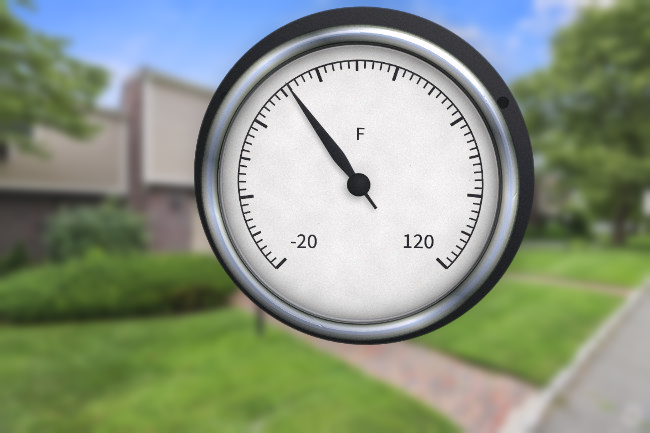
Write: **32** °F
